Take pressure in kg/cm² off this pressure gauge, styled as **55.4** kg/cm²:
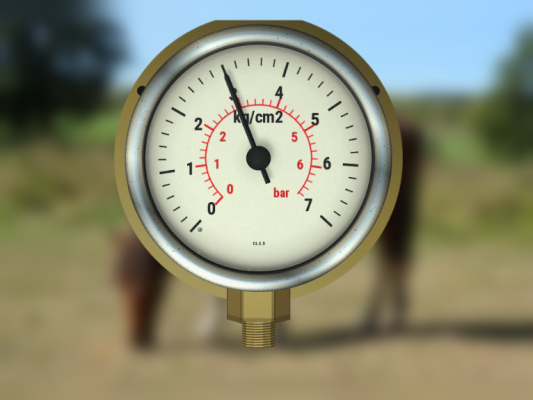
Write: **3** kg/cm²
